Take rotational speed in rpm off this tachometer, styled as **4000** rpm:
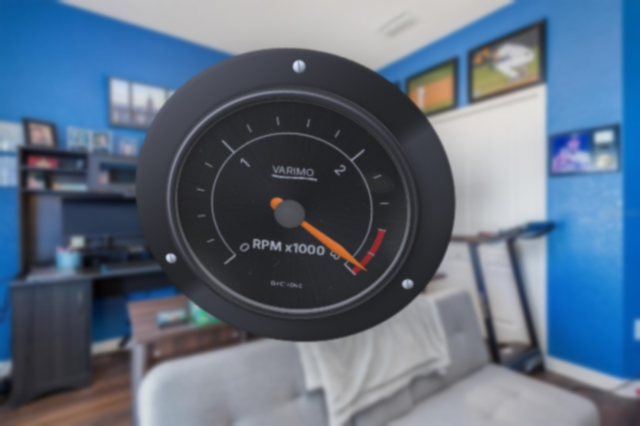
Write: **2900** rpm
